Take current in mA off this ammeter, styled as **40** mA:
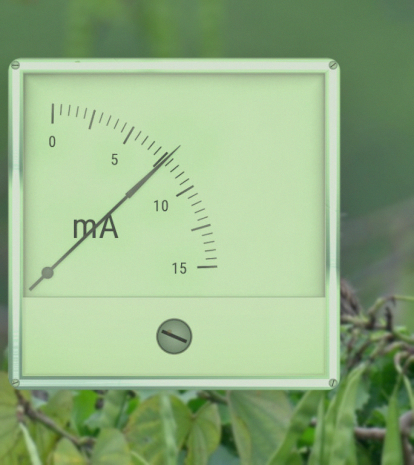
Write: **7.75** mA
